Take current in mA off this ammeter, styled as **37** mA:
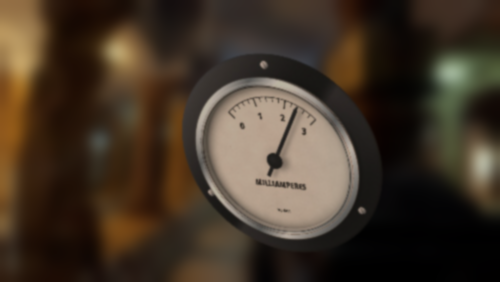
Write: **2.4** mA
